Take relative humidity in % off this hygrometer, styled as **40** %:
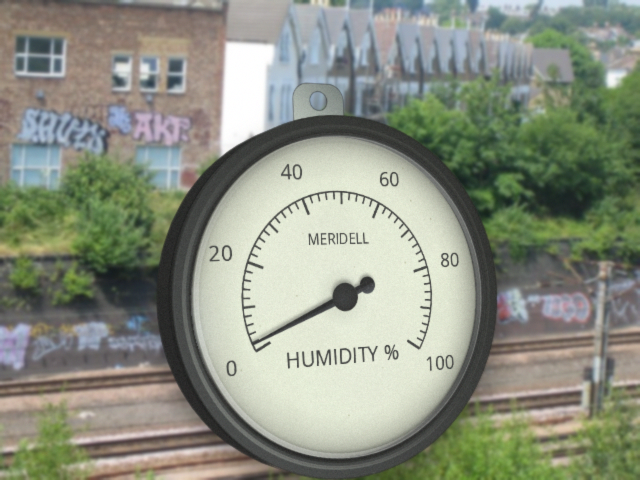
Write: **2** %
